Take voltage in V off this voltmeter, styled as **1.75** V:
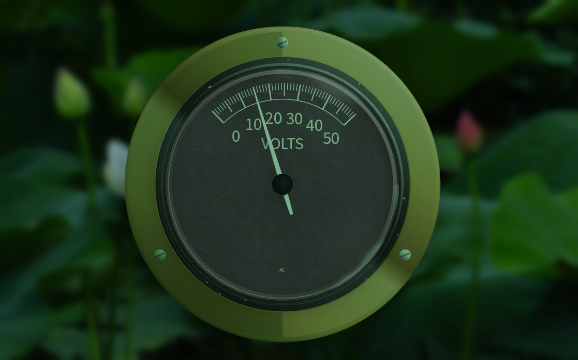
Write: **15** V
